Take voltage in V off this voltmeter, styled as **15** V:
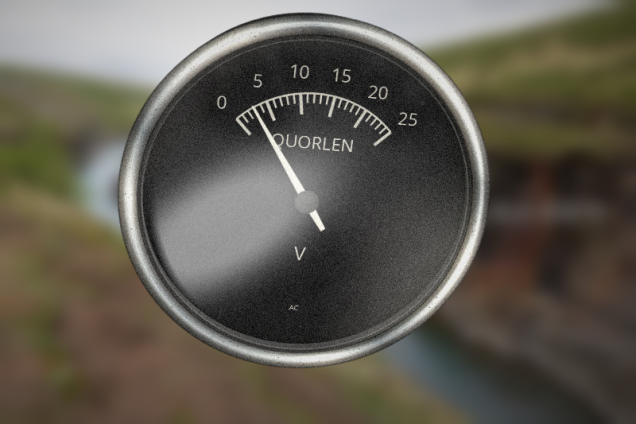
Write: **3** V
